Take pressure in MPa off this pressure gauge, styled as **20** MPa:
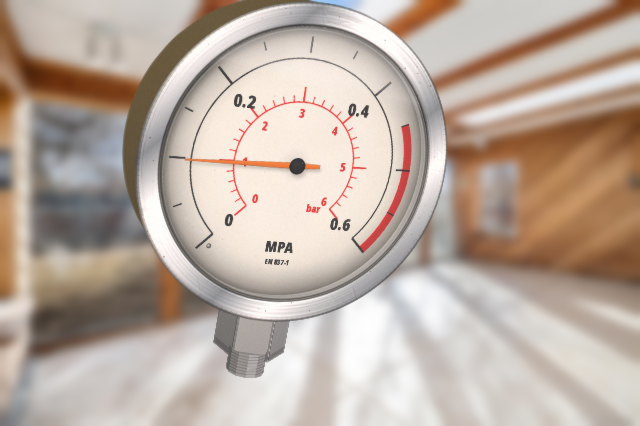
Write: **0.1** MPa
